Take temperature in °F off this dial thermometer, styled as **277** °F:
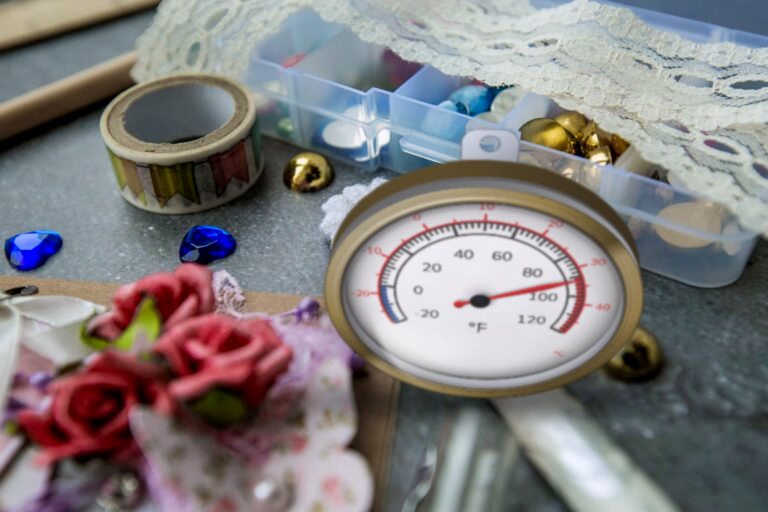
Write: **90** °F
